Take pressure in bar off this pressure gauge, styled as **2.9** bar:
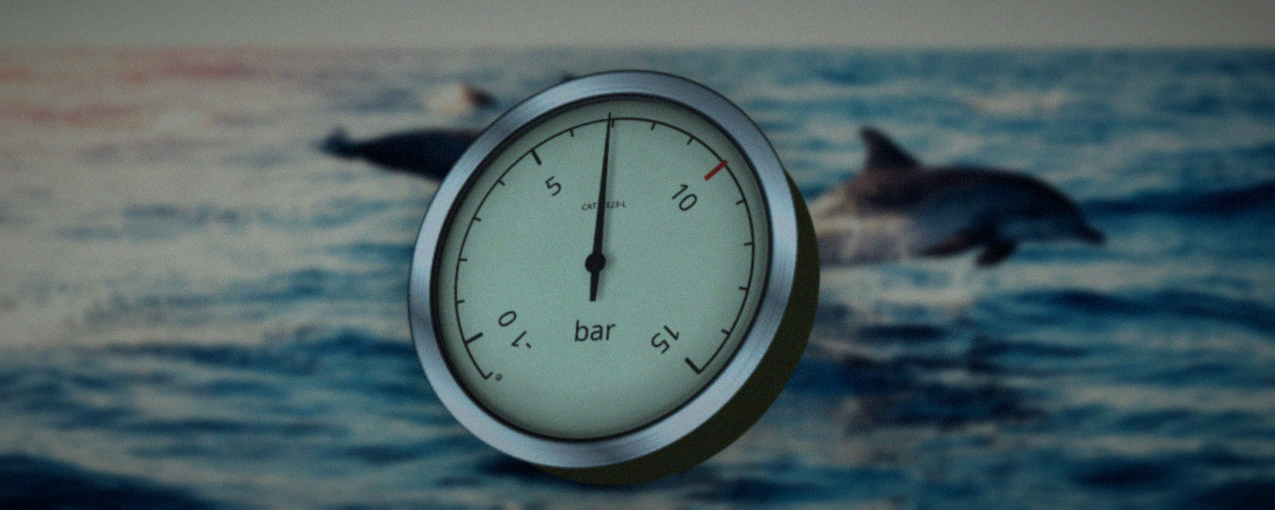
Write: **7** bar
